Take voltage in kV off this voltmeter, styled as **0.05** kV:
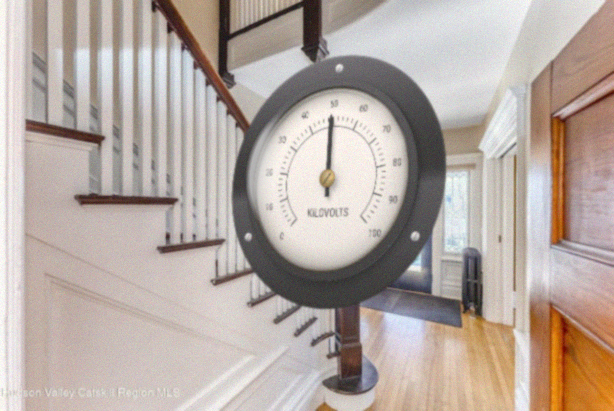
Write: **50** kV
